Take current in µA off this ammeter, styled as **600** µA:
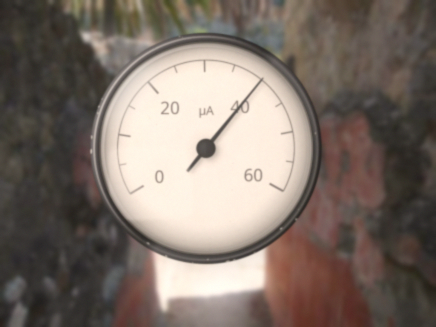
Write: **40** µA
